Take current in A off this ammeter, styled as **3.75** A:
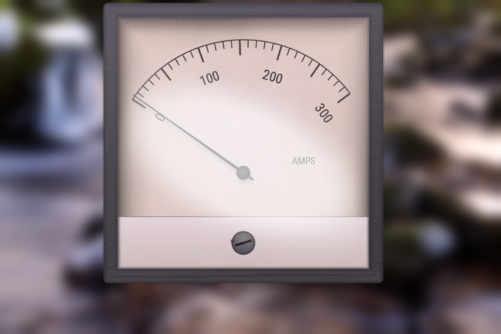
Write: **5** A
